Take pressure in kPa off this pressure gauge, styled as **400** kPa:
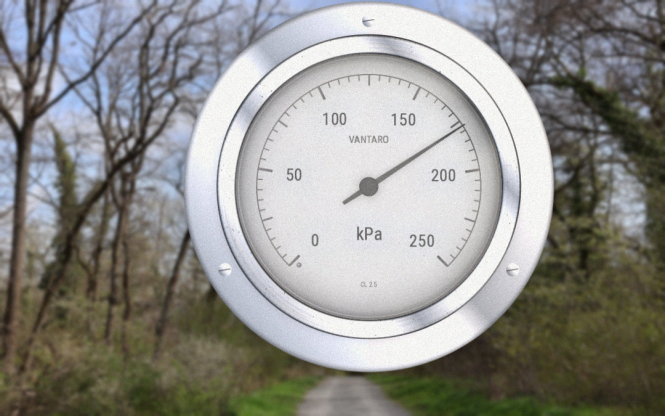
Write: **177.5** kPa
